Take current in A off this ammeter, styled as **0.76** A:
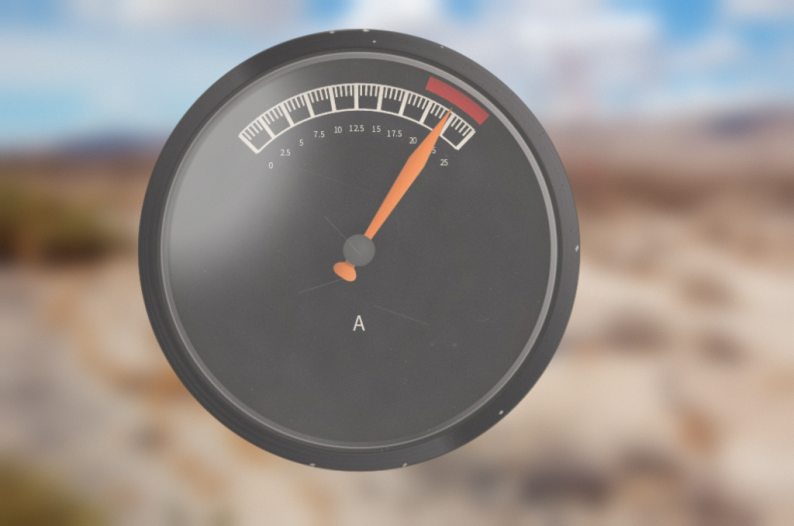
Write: **22** A
